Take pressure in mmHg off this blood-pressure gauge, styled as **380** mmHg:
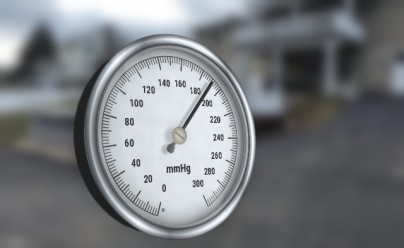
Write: **190** mmHg
